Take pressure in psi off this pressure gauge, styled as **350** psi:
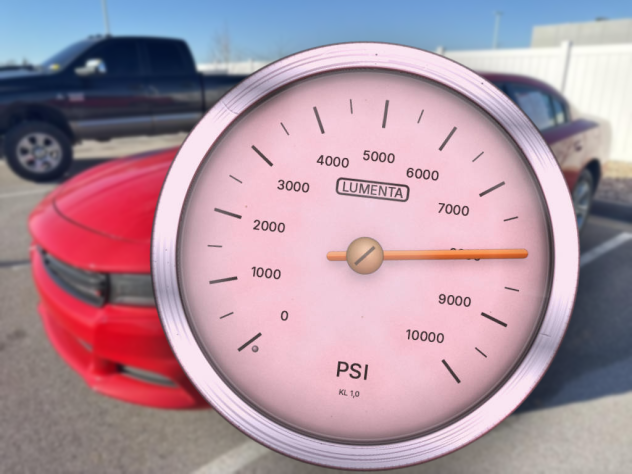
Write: **8000** psi
